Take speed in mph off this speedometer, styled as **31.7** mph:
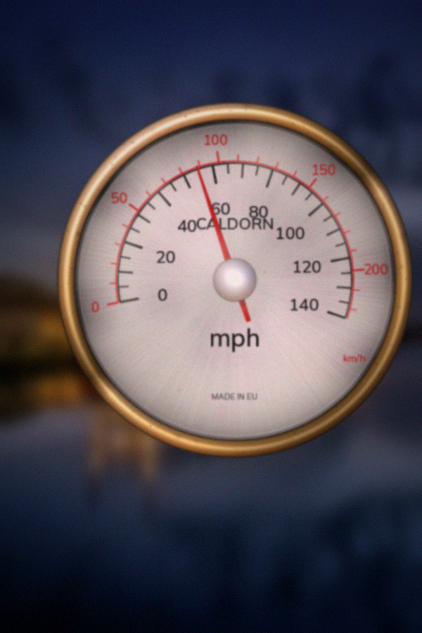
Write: **55** mph
